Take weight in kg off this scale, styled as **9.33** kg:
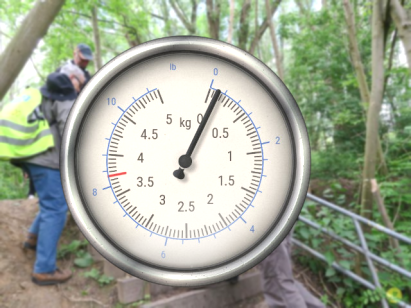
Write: **0.1** kg
